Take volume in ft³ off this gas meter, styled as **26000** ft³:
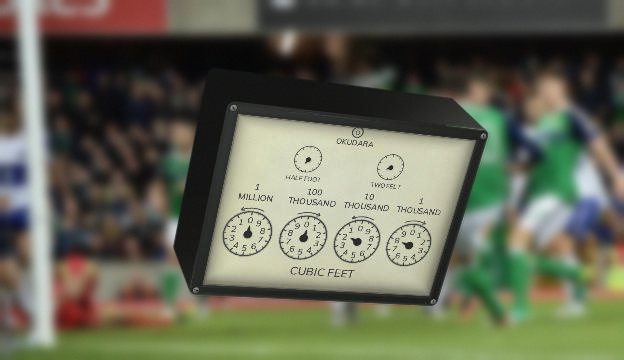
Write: **1800** ft³
